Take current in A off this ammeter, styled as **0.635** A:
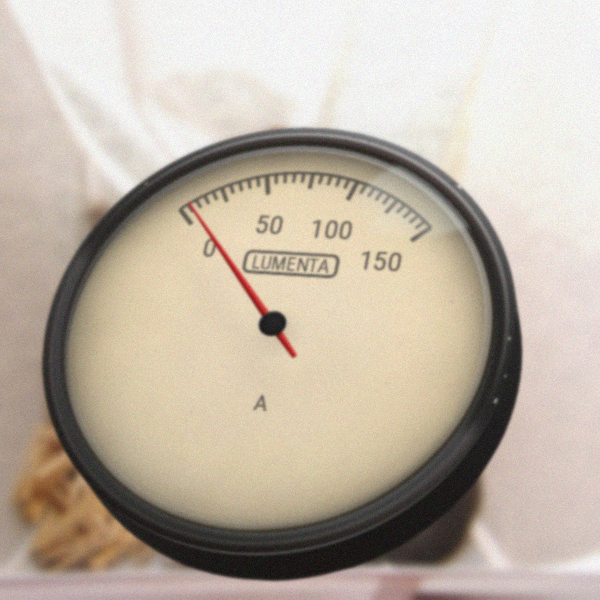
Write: **5** A
